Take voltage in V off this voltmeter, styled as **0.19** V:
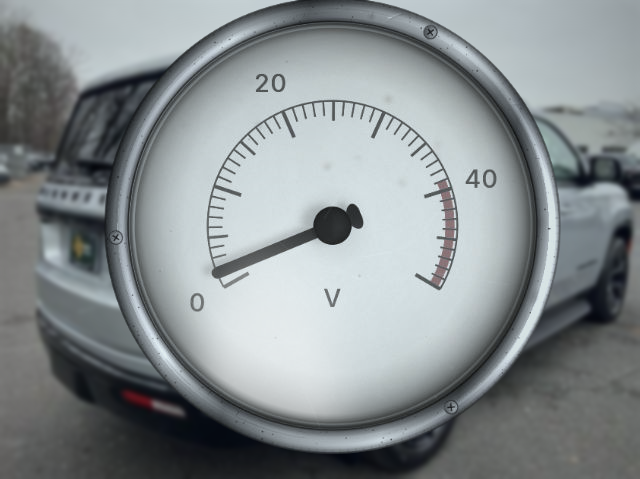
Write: **1.5** V
